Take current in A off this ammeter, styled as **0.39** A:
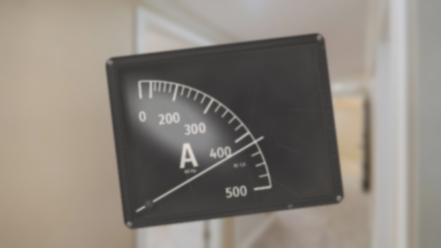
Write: **420** A
